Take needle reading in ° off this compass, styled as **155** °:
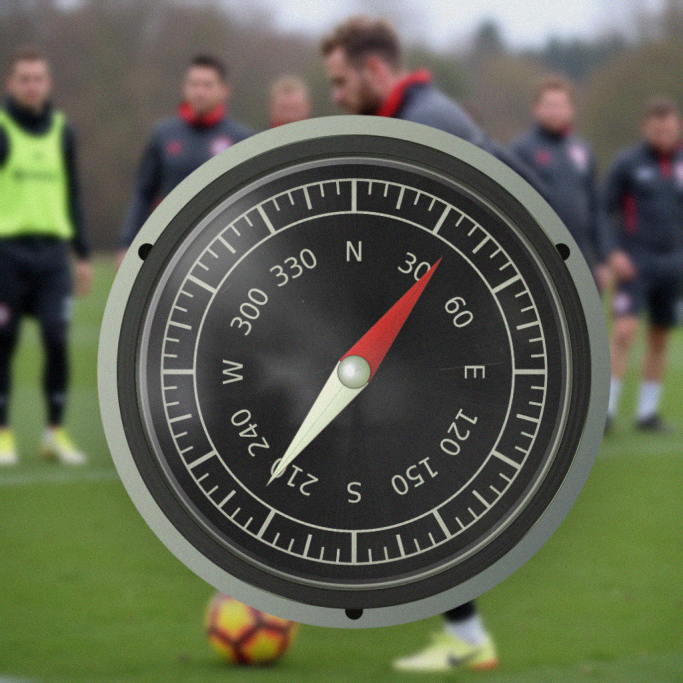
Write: **37.5** °
